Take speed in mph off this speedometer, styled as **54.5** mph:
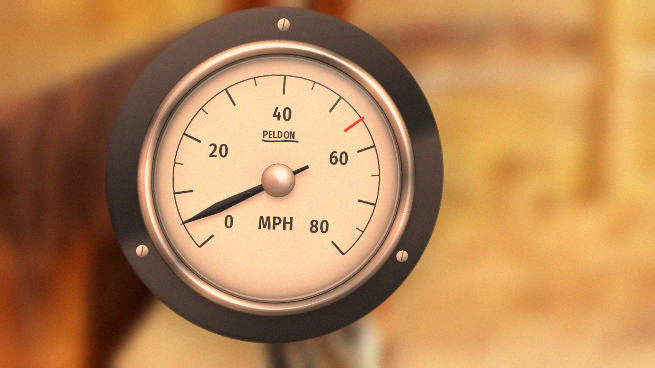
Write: **5** mph
